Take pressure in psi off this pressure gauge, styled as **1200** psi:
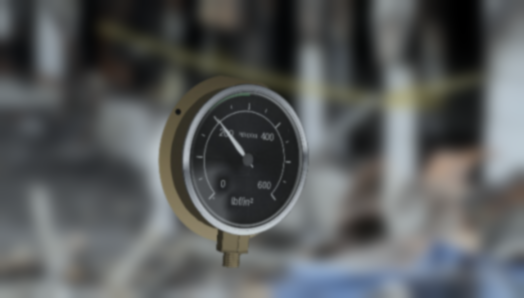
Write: **200** psi
